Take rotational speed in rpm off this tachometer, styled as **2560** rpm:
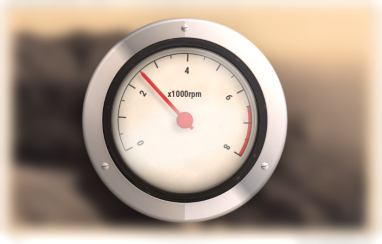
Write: **2500** rpm
